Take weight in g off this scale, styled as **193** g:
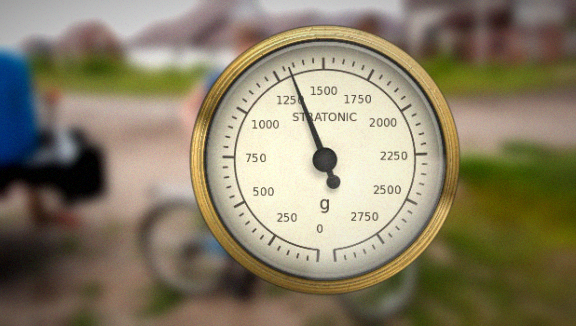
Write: **1325** g
